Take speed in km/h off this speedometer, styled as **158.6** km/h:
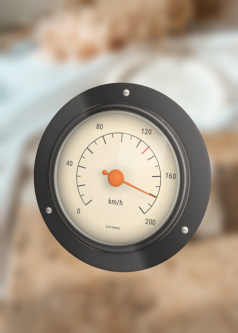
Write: **180** km/h
